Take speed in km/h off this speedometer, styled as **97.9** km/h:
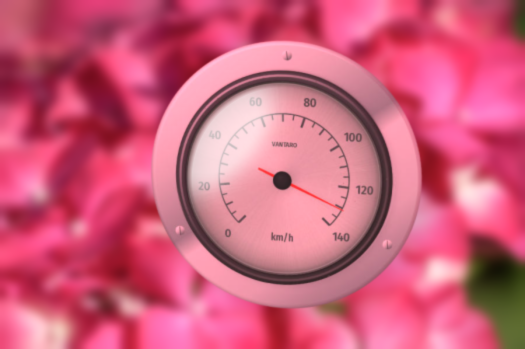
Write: **130** km/h
